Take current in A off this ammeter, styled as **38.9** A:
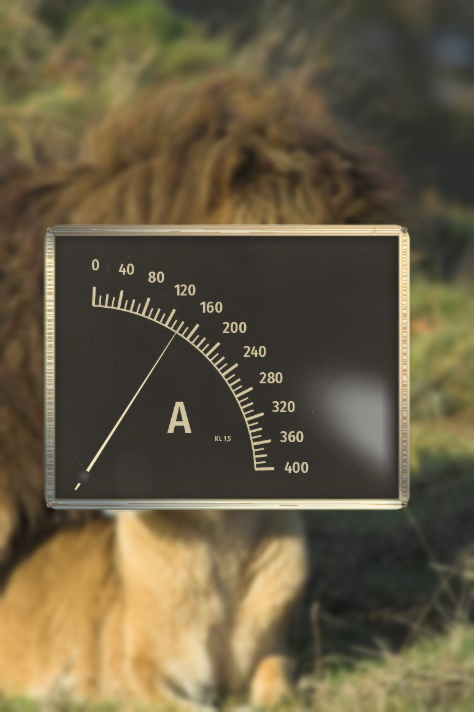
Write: **140** A
